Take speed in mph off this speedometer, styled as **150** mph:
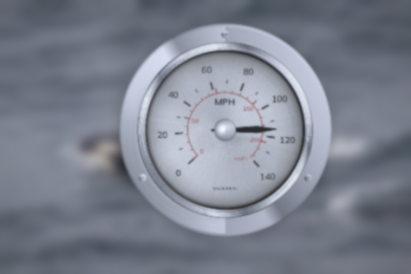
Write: **115** mph
